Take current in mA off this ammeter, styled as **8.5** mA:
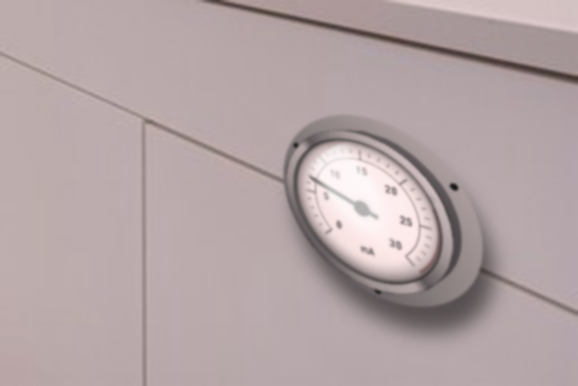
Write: **7** mA
